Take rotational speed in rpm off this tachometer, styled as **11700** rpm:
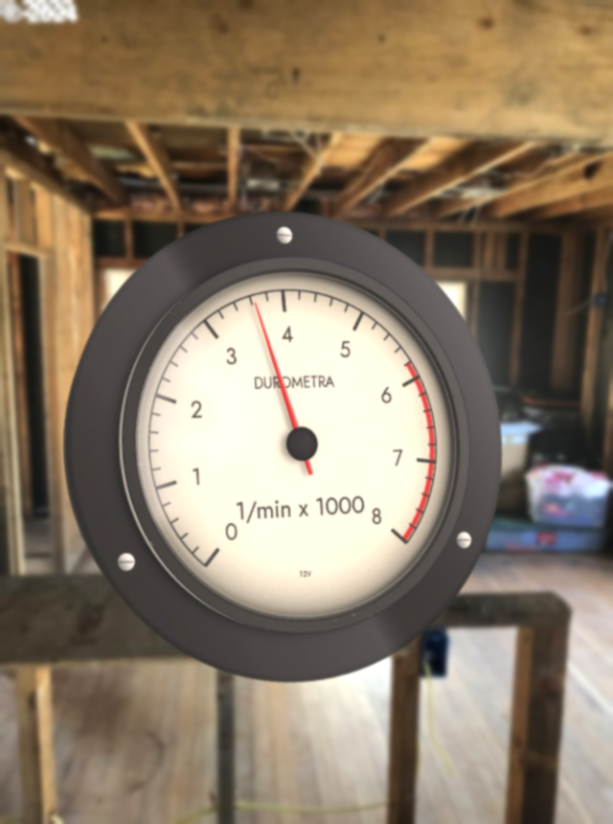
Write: **3600** rpm
